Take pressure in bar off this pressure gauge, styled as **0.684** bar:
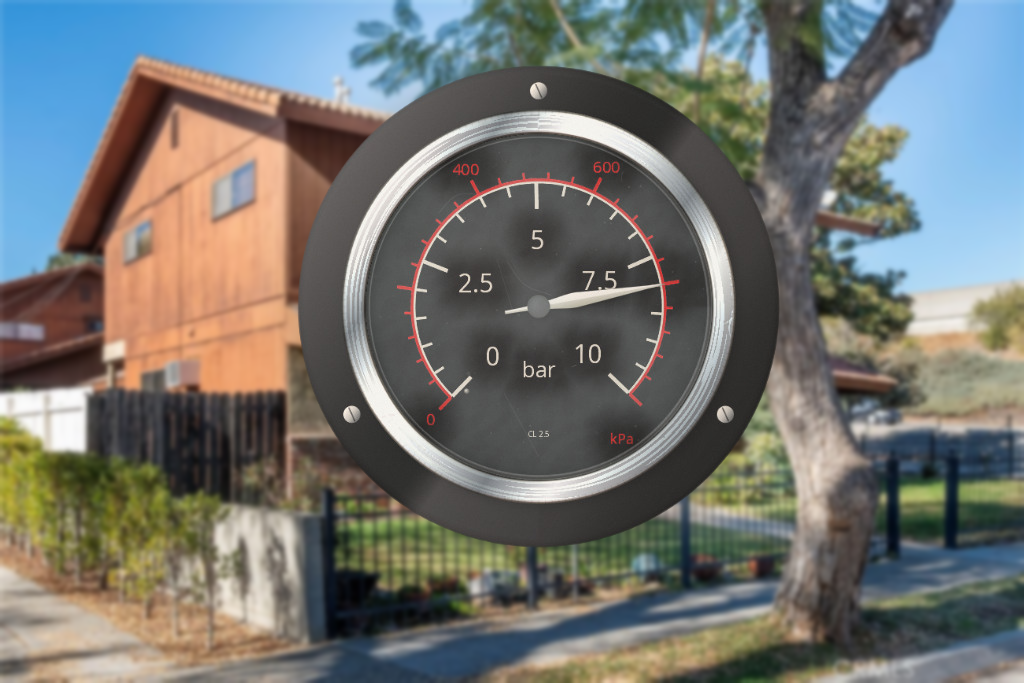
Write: **8** bar
